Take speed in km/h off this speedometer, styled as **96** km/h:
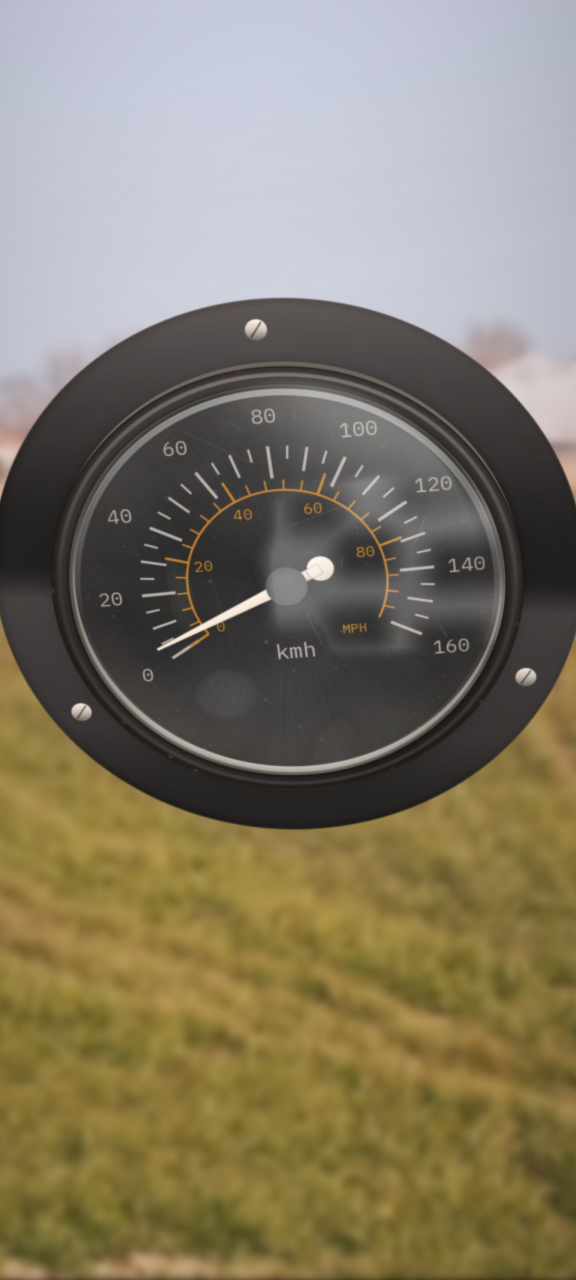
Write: **5** km/h
